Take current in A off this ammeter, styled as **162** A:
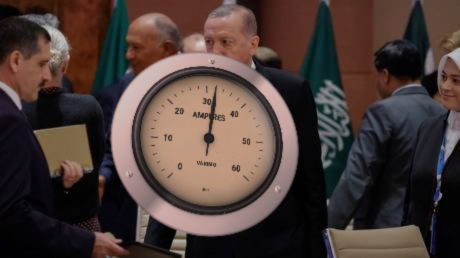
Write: **32** A
